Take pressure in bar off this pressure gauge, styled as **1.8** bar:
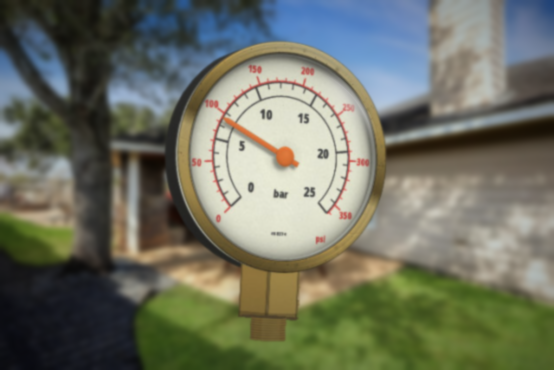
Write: **6.5** bar
